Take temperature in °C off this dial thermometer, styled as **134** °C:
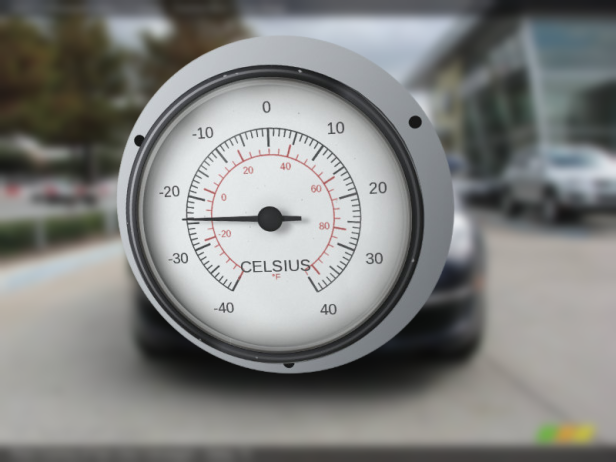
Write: **-24** °C
